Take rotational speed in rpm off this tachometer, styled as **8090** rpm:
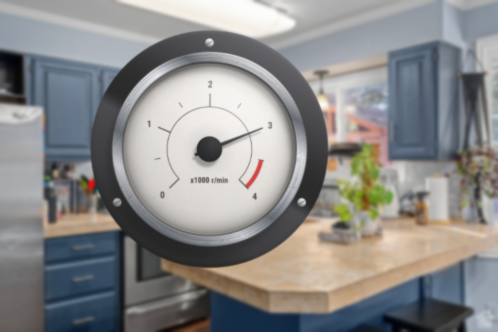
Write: **3000** rpm
